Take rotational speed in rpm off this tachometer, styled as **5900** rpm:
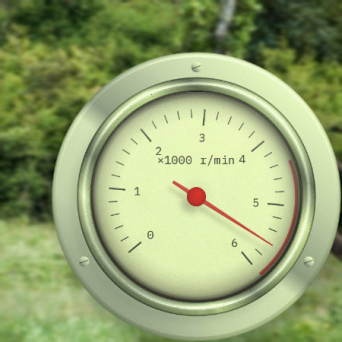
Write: **5600** rpm
